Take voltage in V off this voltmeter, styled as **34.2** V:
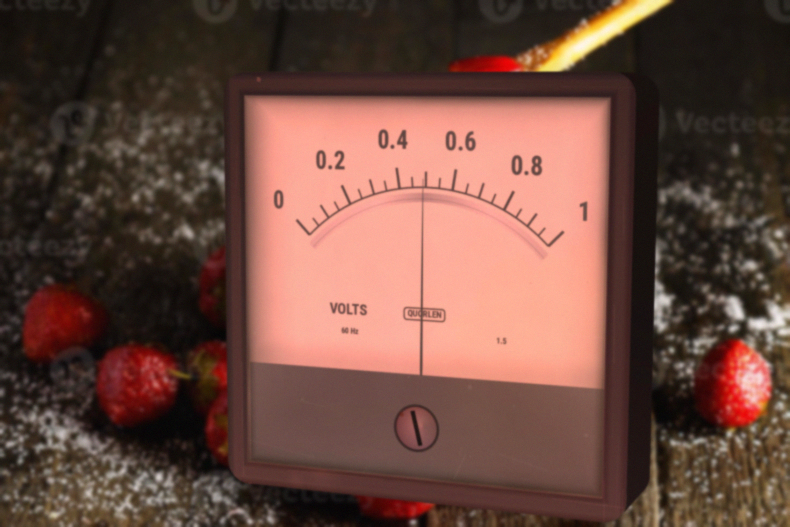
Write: **0.5** V
